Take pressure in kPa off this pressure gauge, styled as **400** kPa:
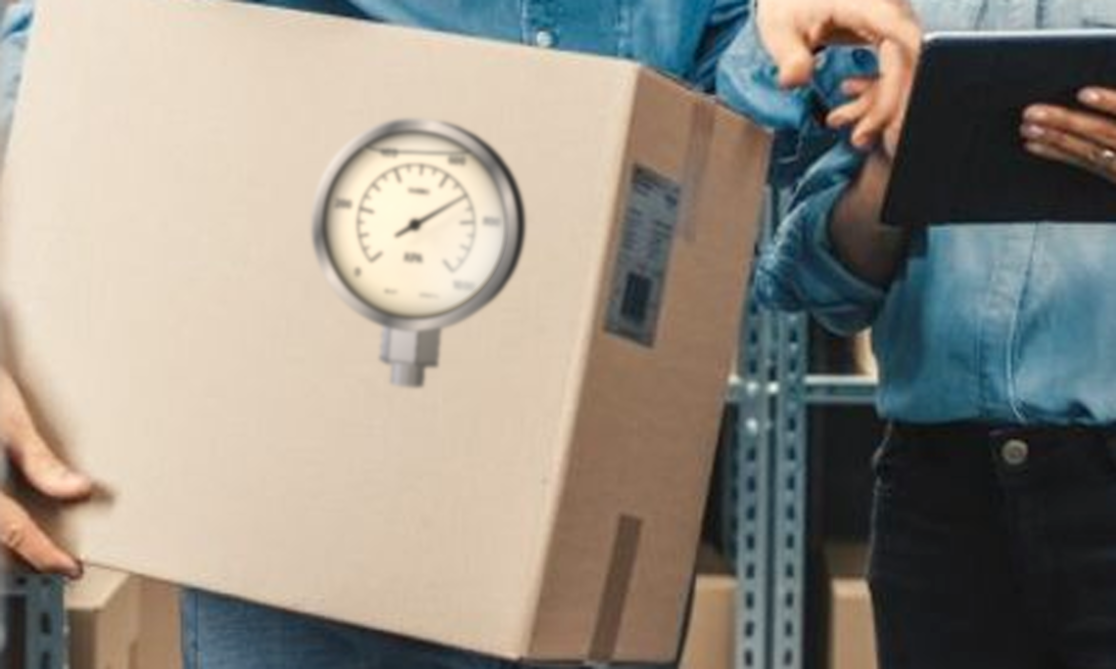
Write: **700** kPa
